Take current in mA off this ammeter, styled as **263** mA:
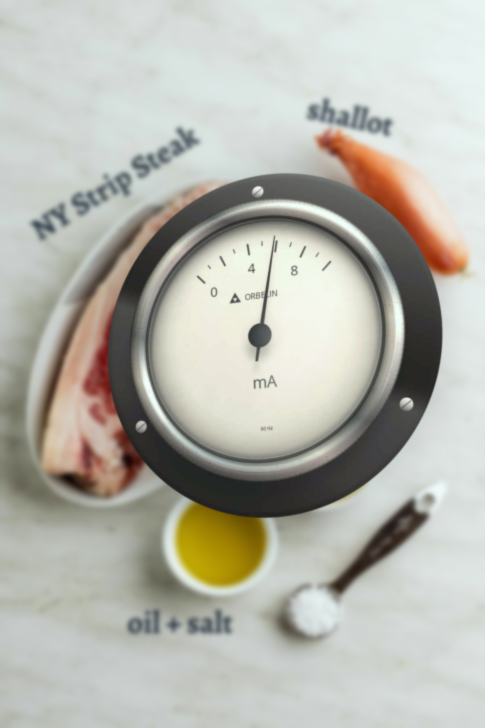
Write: **6** mA
